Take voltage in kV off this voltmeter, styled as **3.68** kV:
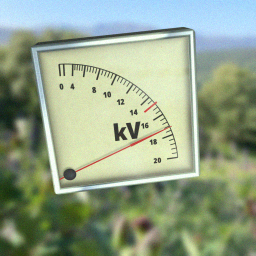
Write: **17.2** kV
